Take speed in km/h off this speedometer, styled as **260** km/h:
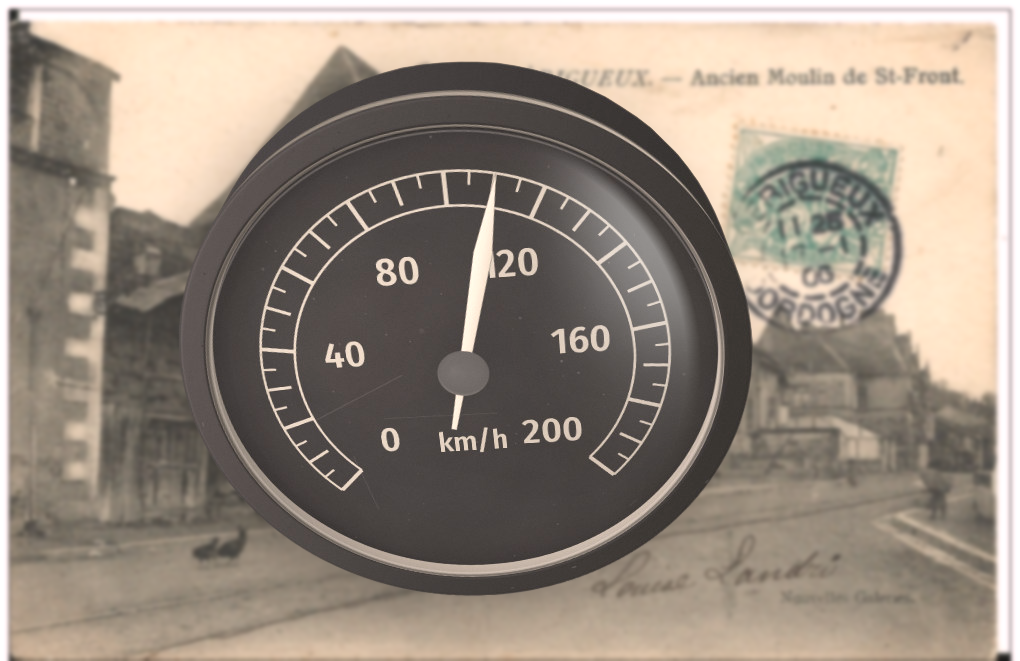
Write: **110** km/h
